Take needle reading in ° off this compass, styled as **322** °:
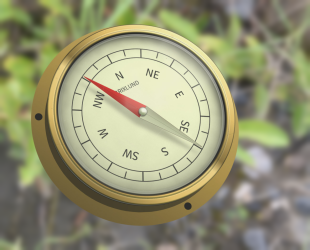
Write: **330** °
